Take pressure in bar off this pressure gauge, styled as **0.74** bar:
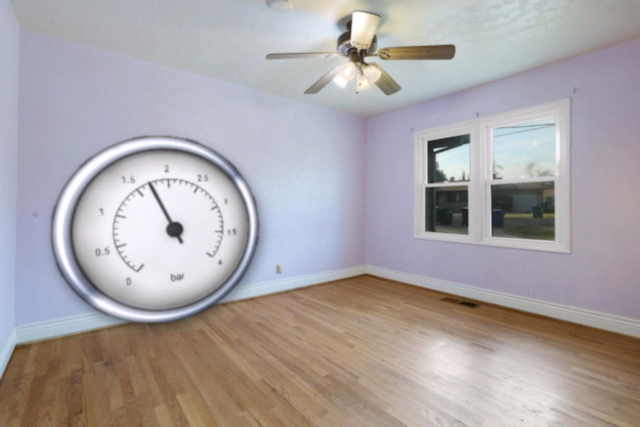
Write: **1.7** bar
